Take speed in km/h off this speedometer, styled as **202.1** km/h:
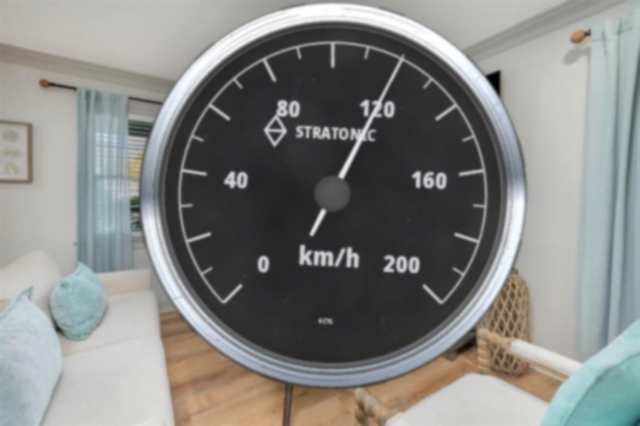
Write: **120** km/h
